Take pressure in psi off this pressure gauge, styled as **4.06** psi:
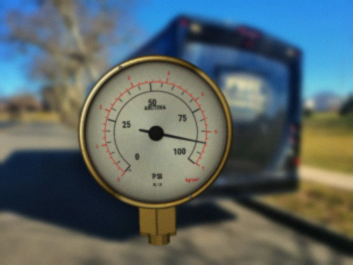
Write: **90** psi
